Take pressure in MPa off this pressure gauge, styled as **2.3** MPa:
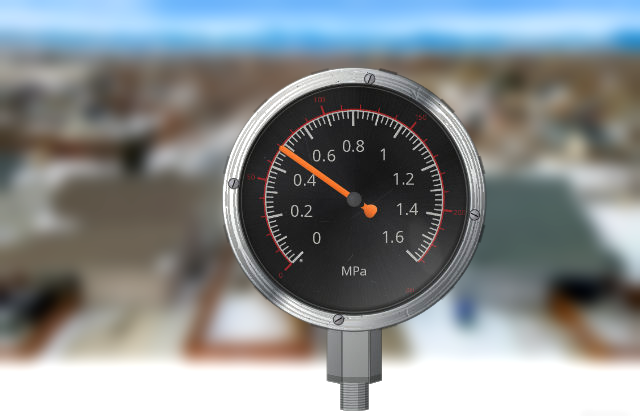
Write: **0.48** MPa
